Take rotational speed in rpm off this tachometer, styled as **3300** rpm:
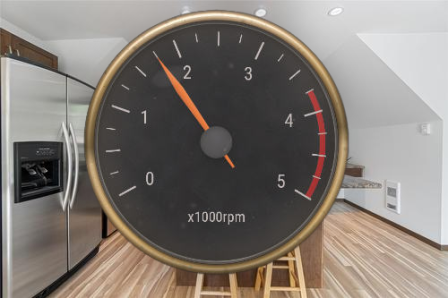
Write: **1750** rpm
